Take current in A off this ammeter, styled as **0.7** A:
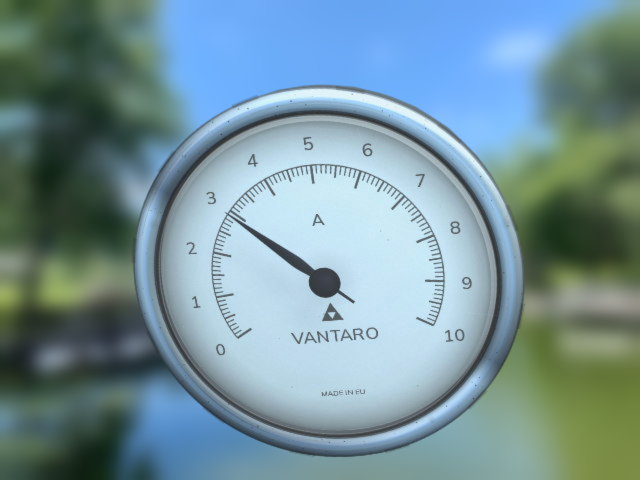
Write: **3** A
